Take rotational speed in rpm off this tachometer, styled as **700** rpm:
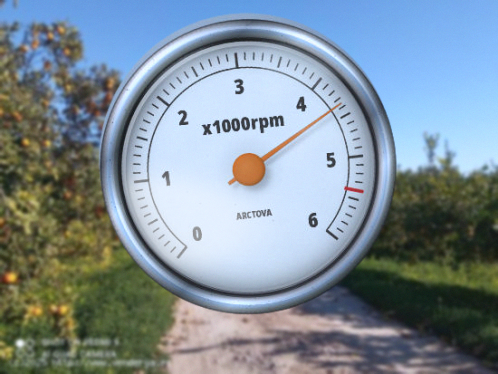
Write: **4350** rpm
